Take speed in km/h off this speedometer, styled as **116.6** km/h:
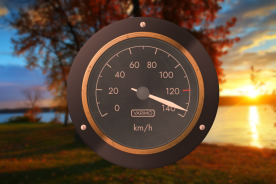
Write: **135** km/h
